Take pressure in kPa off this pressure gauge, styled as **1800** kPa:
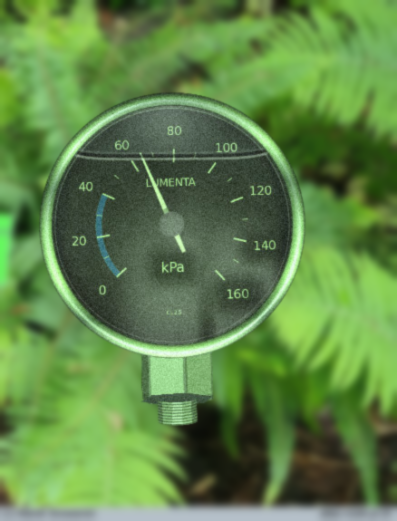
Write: **65** kPa
